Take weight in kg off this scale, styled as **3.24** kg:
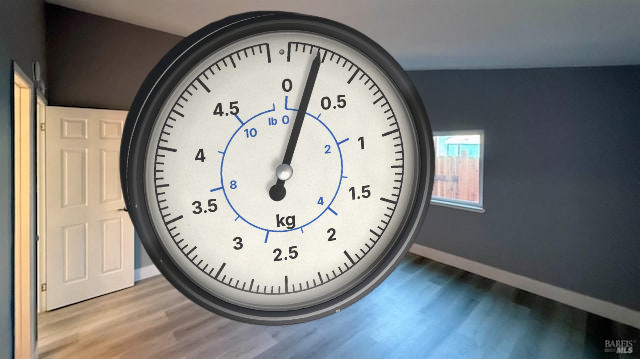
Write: **0.2** kg
